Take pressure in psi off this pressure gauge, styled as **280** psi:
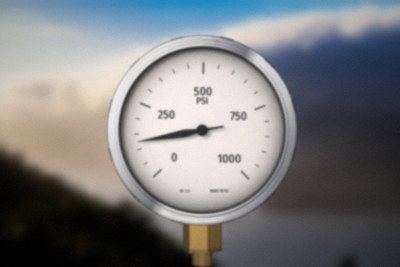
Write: **125** psi
